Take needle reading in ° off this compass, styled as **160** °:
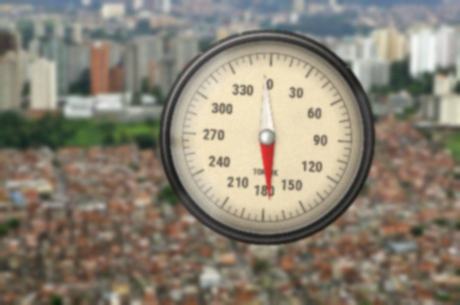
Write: **175** °
